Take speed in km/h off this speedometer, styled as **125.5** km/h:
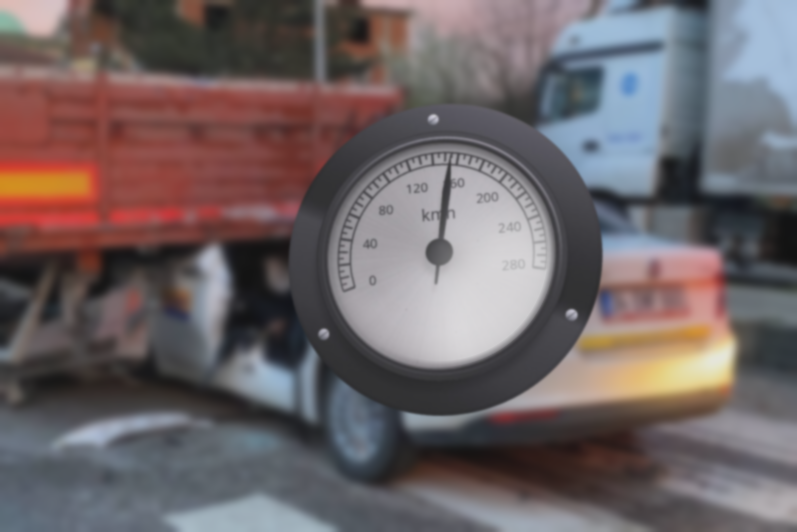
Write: **155** km/h
